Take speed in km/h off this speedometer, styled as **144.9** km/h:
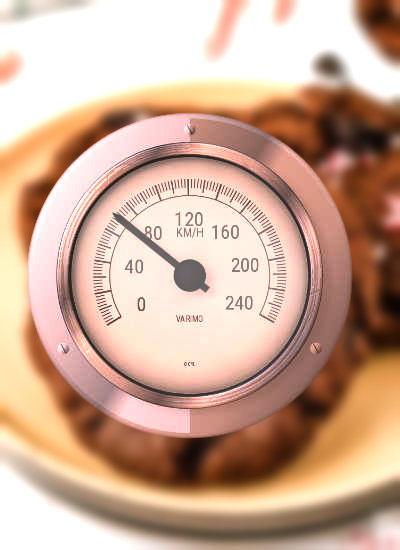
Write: **70** km/h
